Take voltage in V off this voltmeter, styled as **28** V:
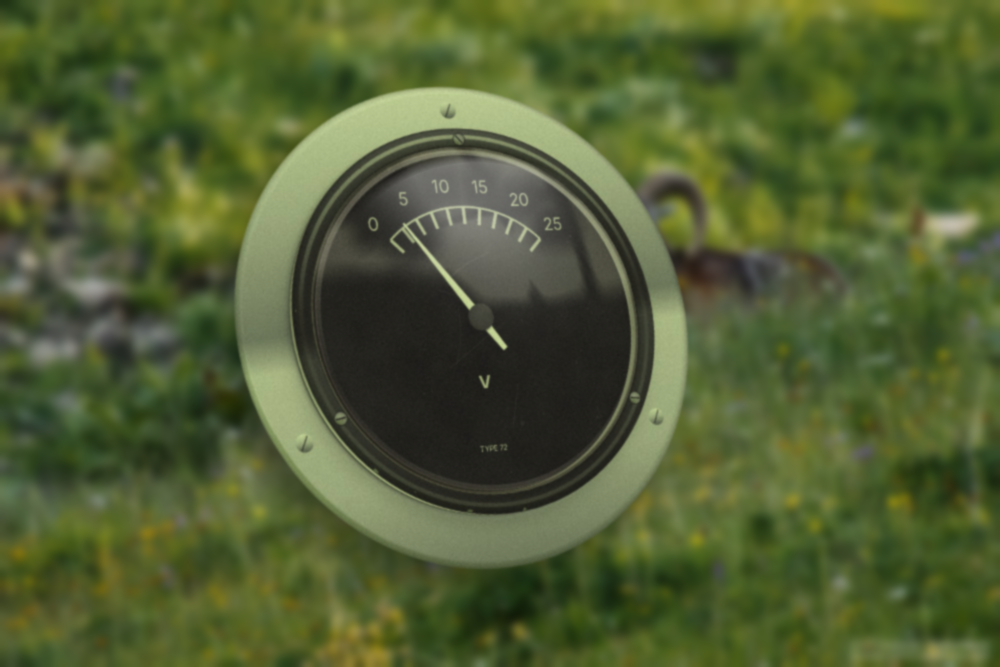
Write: **2.5** V
